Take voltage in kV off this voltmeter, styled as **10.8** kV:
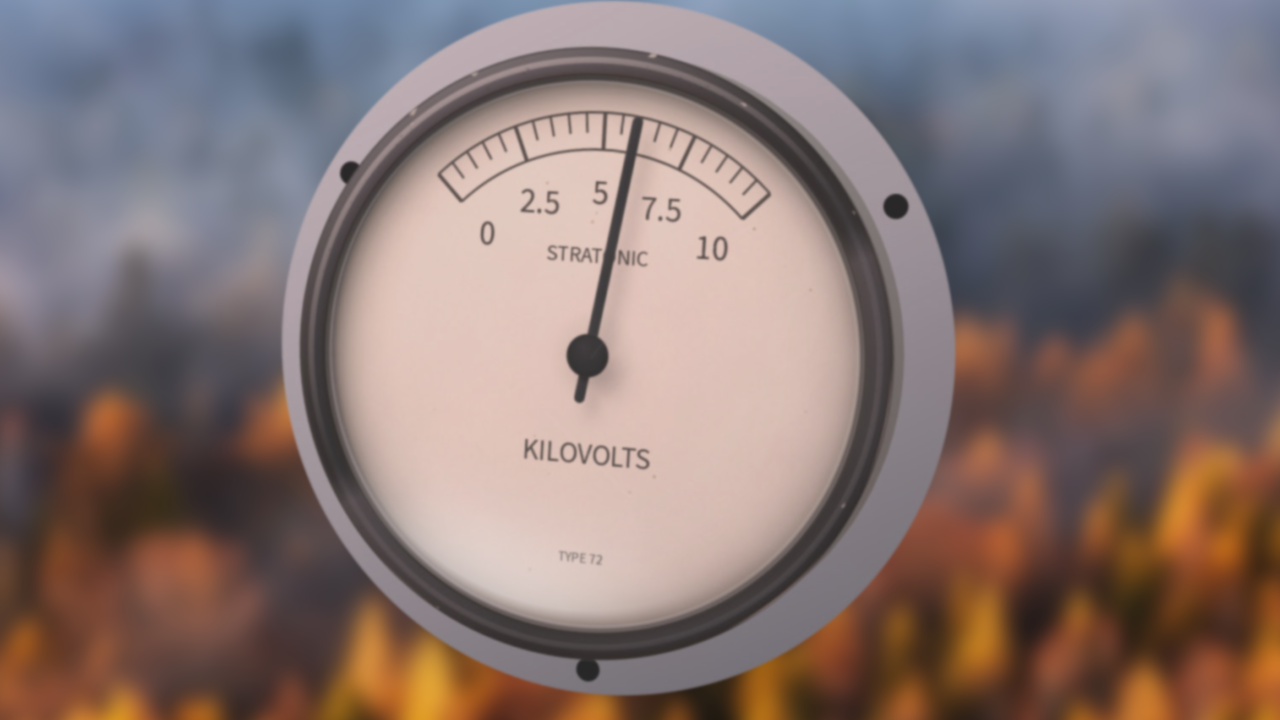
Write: **6** kV
